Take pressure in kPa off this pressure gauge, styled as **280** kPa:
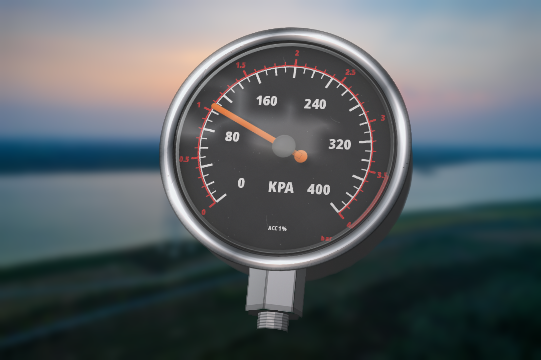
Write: **105** kPa
